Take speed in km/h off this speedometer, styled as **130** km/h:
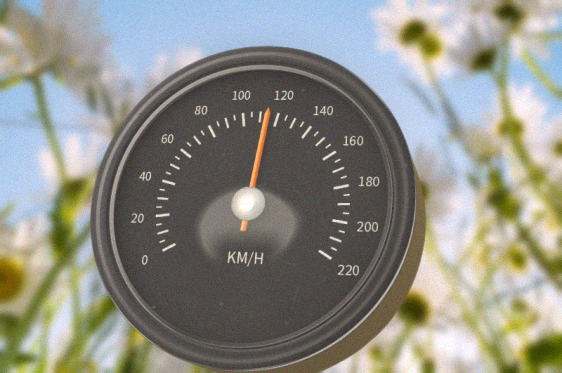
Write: **115** km/h
